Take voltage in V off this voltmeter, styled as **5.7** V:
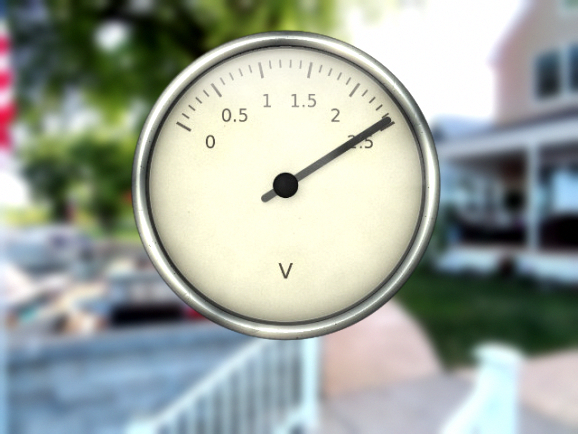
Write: **2.45** V
